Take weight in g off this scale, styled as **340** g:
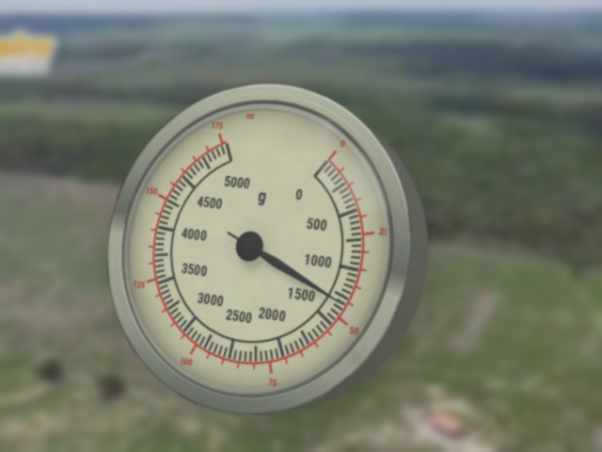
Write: **1300** g
